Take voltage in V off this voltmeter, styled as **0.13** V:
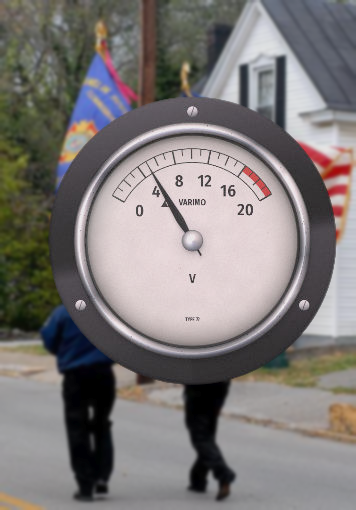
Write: **5** V
